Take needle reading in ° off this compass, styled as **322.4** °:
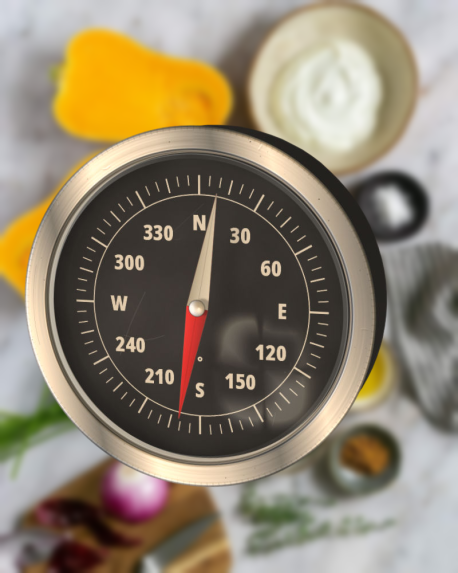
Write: **190** °
